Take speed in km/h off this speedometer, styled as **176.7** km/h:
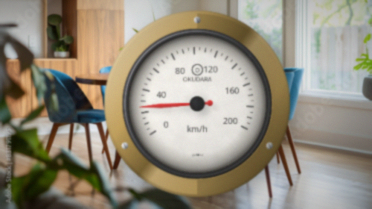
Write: **25** km/h
